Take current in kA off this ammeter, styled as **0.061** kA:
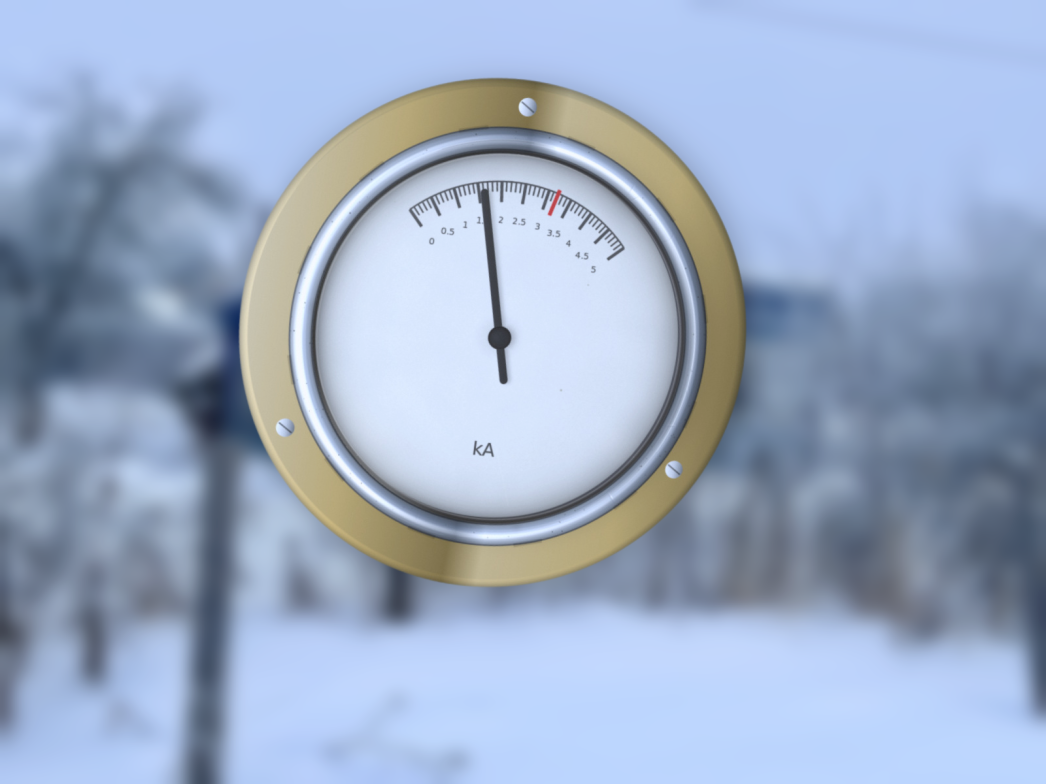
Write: **1.6** kA
